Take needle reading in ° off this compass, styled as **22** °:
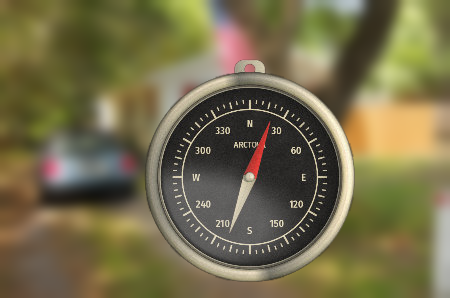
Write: **20** °
